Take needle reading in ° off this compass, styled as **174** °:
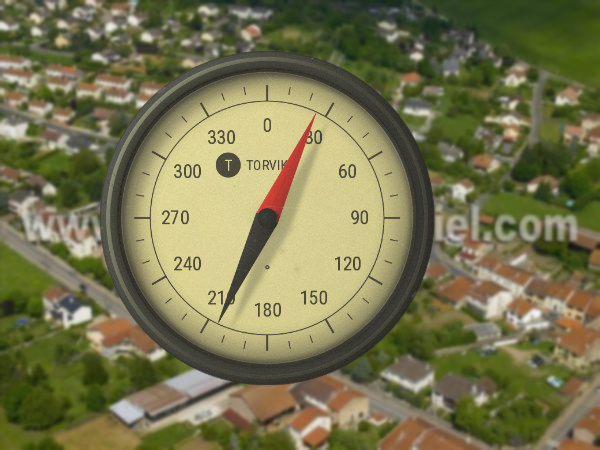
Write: **25** °
